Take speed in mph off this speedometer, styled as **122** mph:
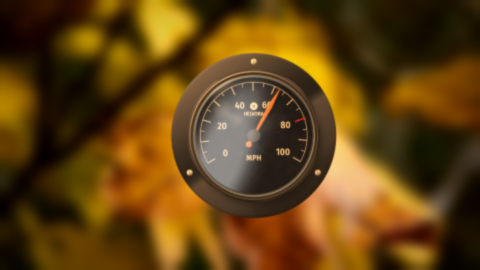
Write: **62.5** mph
